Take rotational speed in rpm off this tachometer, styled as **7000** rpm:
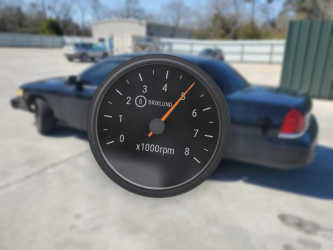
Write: **5000** rpm
